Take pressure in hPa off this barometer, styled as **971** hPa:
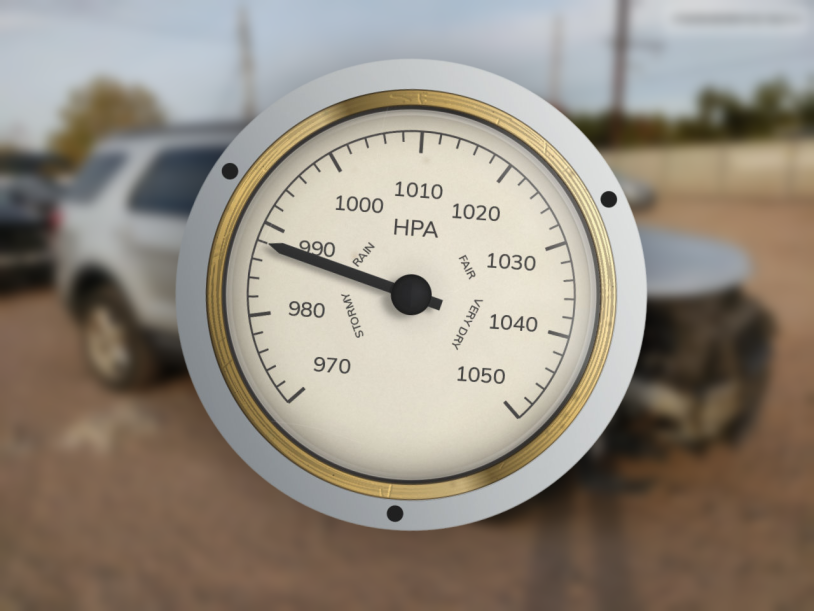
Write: **988** hPa
